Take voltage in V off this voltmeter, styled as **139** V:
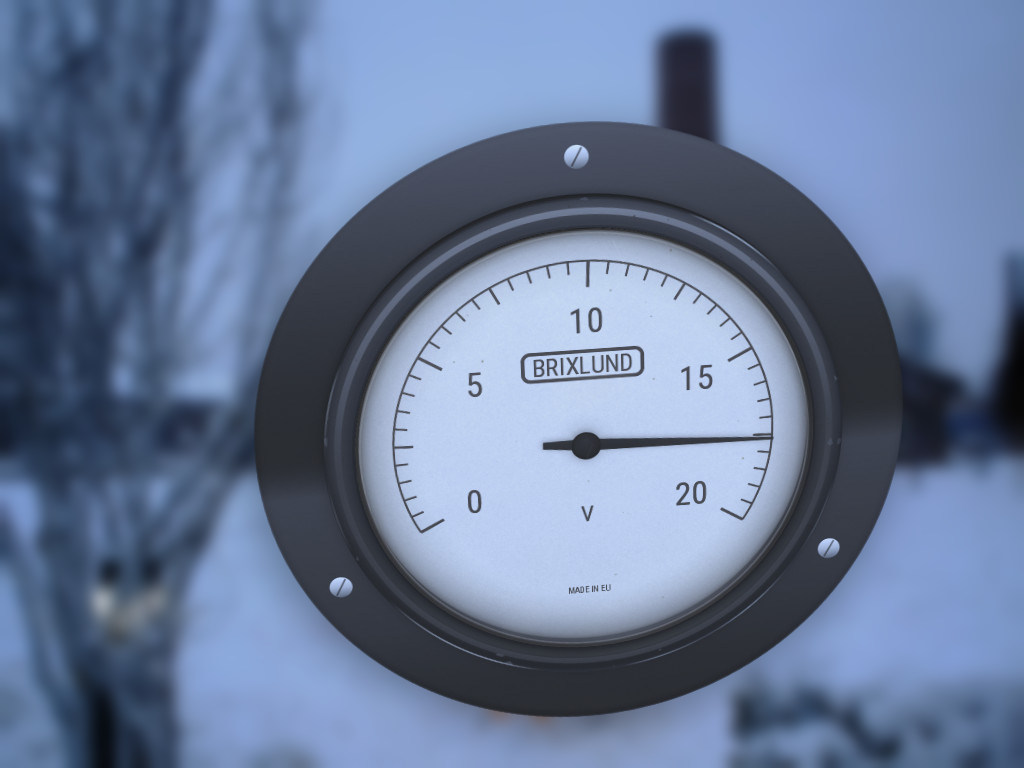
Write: **17.5** V
